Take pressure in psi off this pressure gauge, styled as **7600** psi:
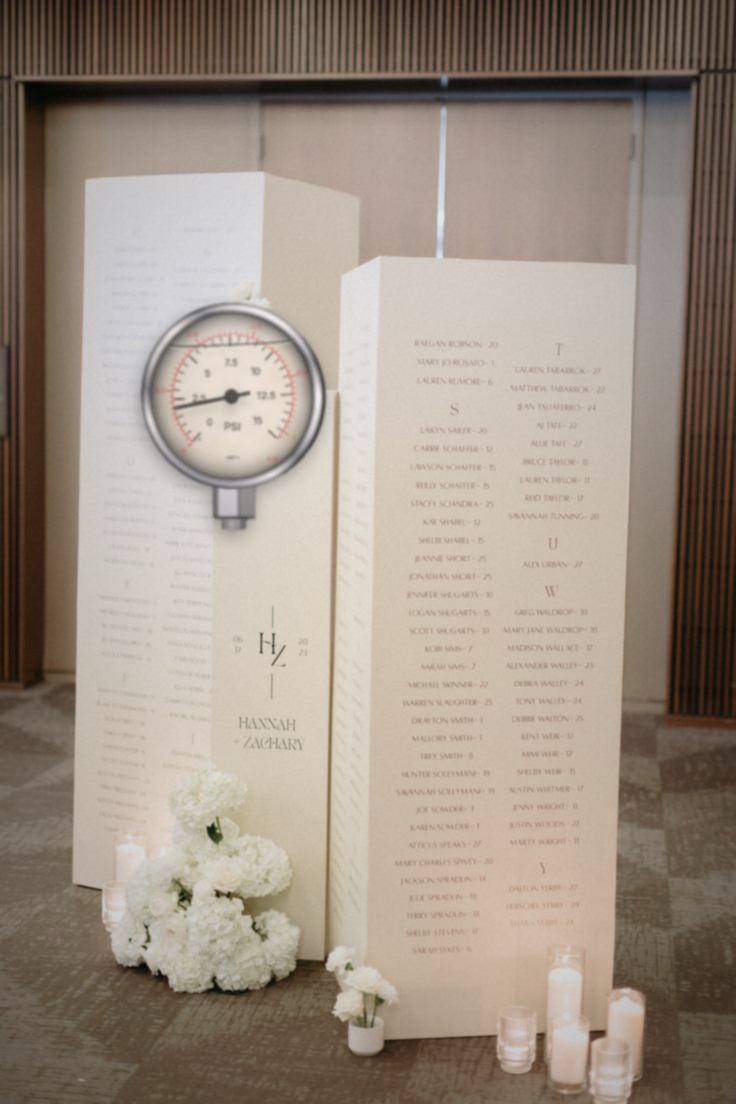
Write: **2** psi
